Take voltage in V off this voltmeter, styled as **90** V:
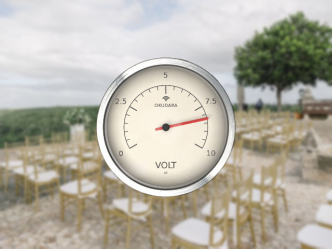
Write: **8.25** V
